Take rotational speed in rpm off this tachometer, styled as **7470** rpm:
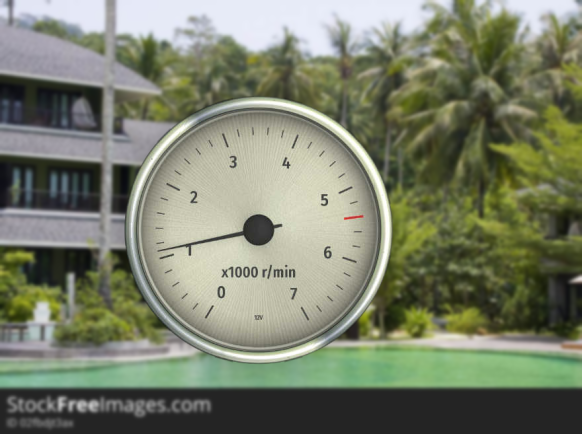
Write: **1100** rpm
